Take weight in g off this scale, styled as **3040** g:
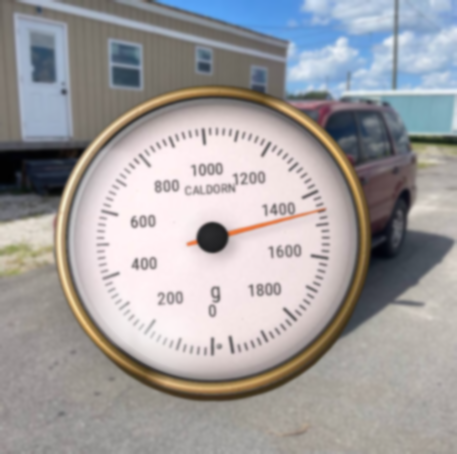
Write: **1460** g
